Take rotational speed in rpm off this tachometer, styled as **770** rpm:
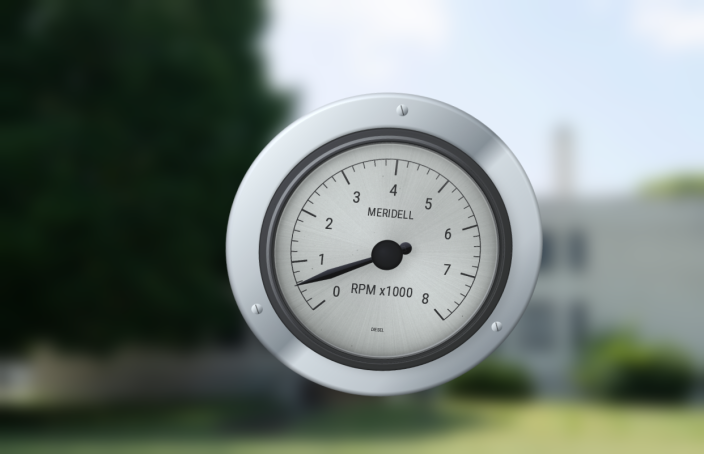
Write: **600** rpm
